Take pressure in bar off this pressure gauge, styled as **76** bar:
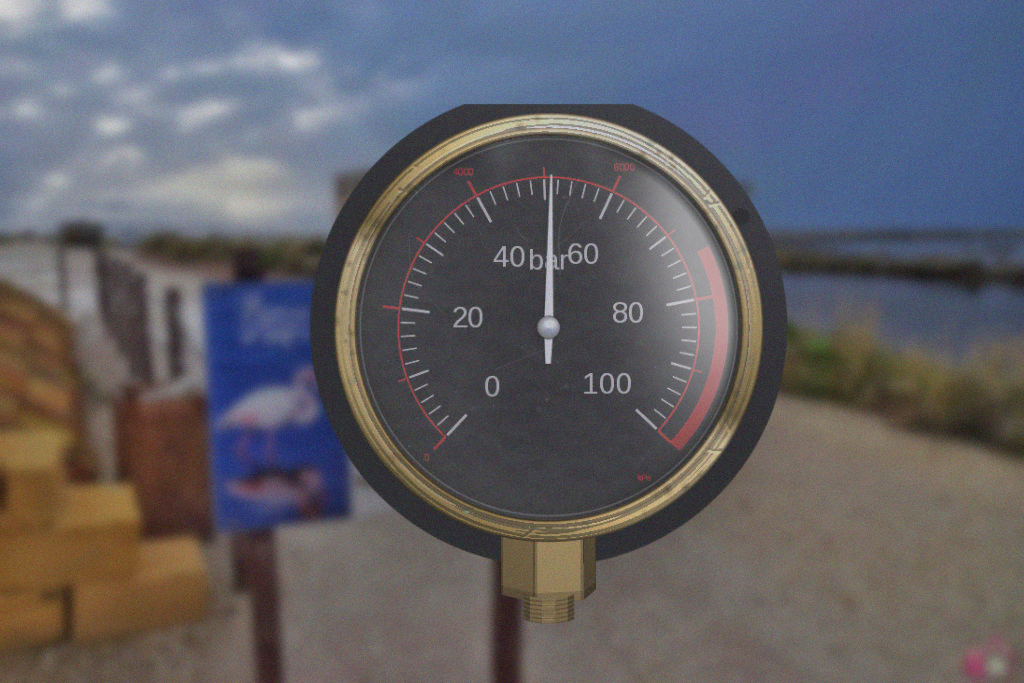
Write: **51** bar
